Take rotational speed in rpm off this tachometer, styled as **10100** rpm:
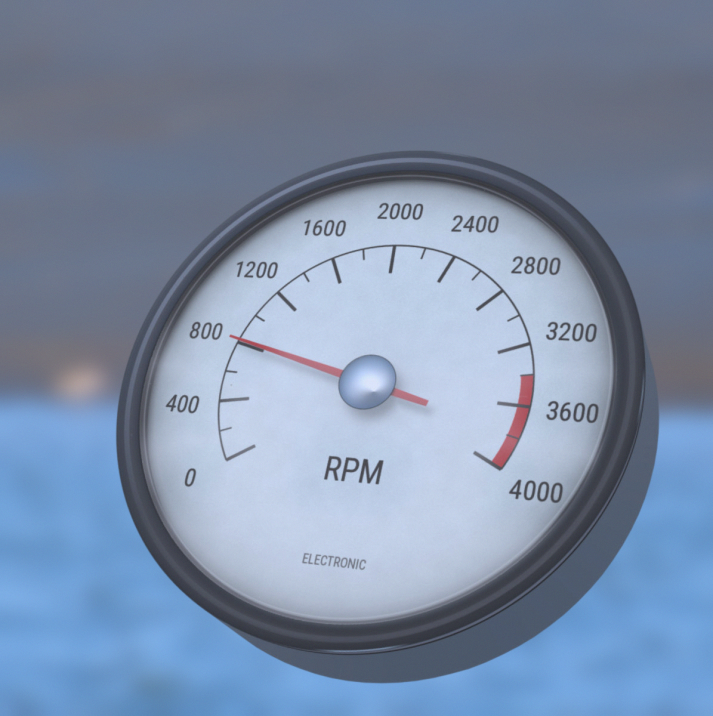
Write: **800** rpm
